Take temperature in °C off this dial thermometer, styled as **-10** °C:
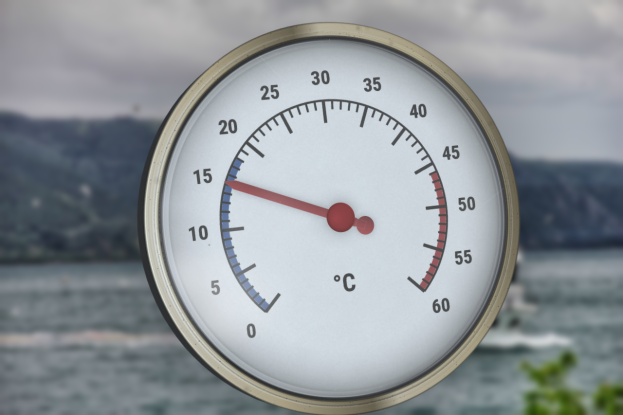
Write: **15** °C
